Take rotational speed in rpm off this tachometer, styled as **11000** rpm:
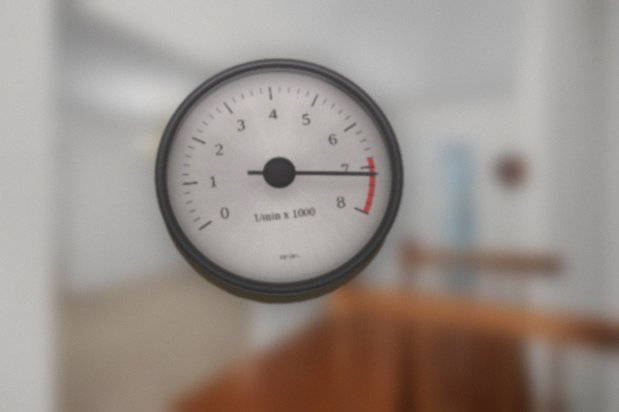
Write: **7200** rpm
